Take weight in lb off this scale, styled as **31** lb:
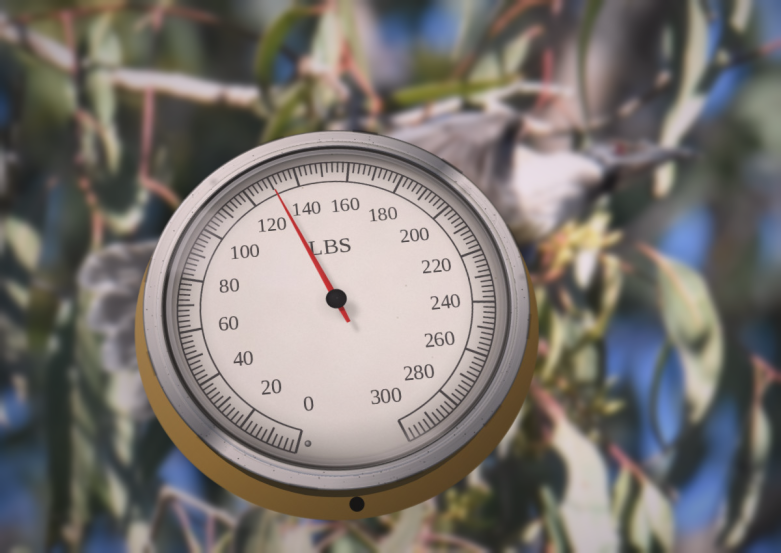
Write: **130** lb
